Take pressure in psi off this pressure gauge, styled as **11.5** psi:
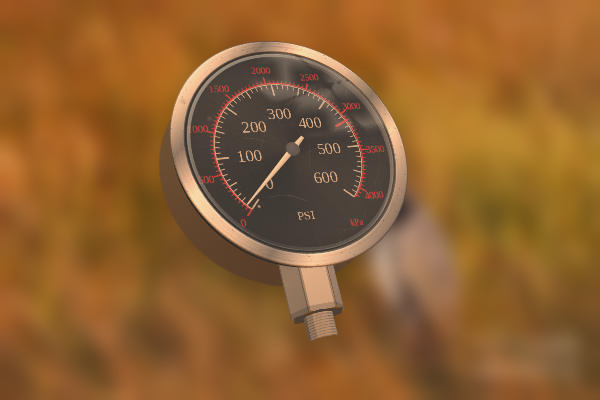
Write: **10** psi
